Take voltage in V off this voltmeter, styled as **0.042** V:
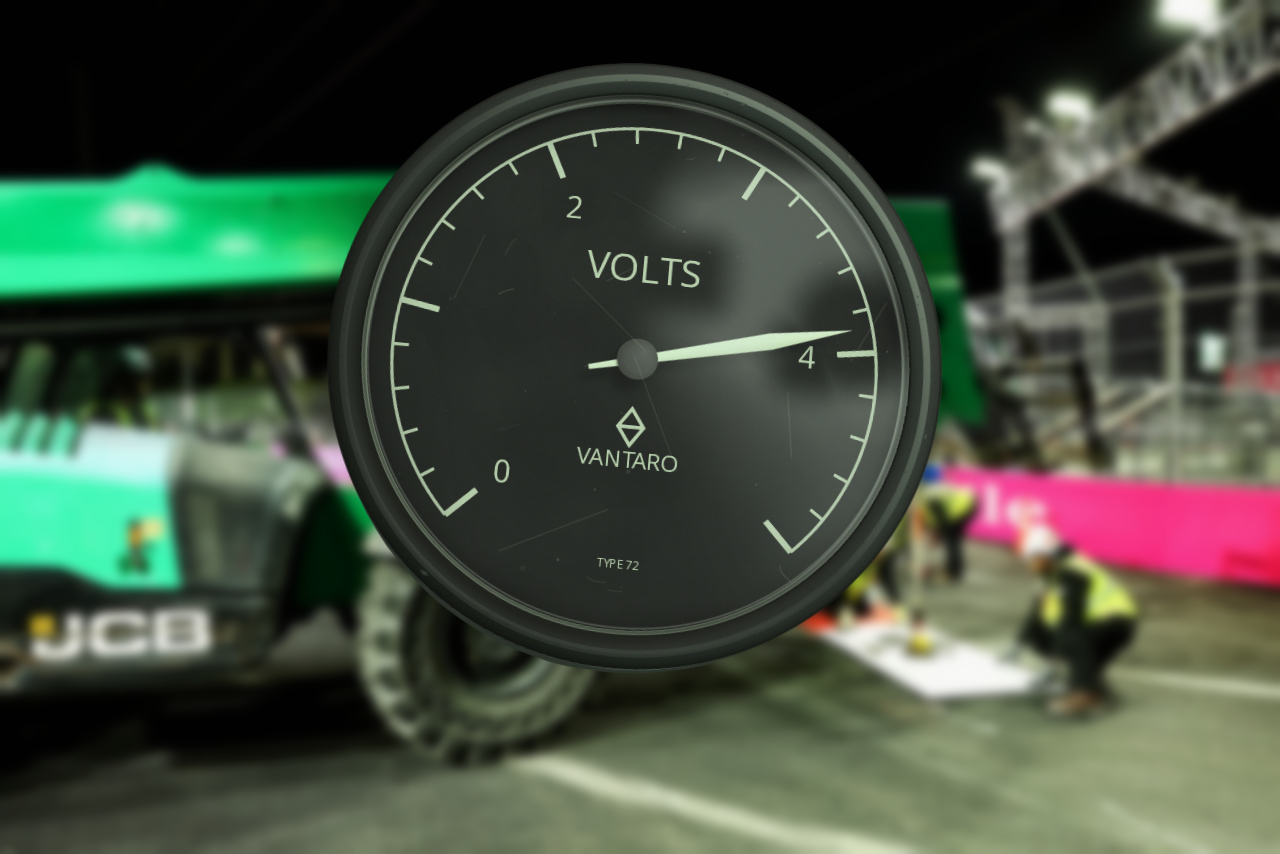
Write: **3.9** V
